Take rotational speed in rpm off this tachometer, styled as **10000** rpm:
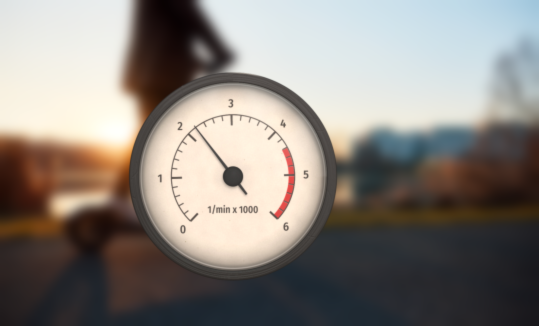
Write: **2200** rpm
